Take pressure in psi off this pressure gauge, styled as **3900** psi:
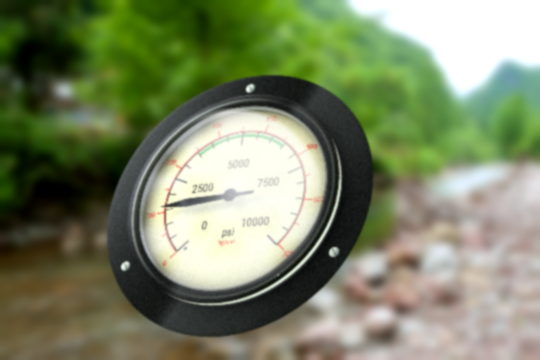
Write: **1500** psi
